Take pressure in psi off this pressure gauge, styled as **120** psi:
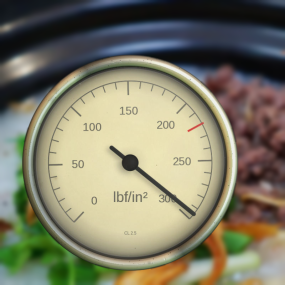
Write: **295** psi
